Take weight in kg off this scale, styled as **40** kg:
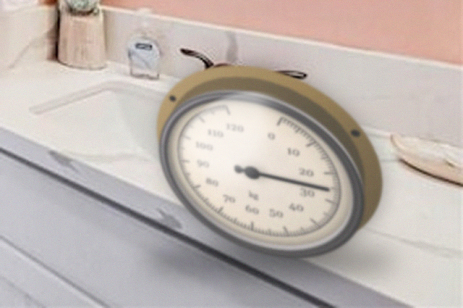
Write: **25** kg
